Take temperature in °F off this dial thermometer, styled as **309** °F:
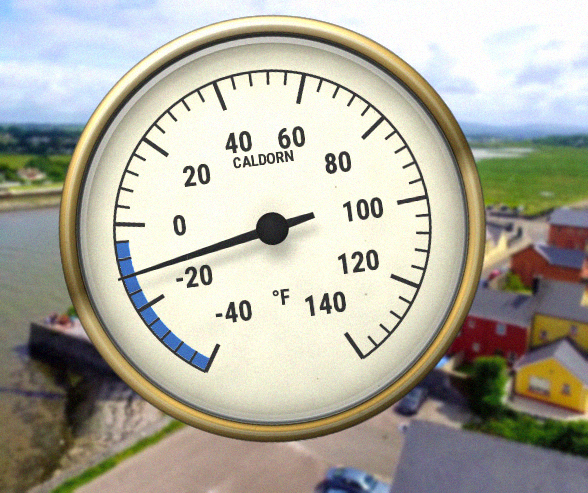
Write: **-12** °F
